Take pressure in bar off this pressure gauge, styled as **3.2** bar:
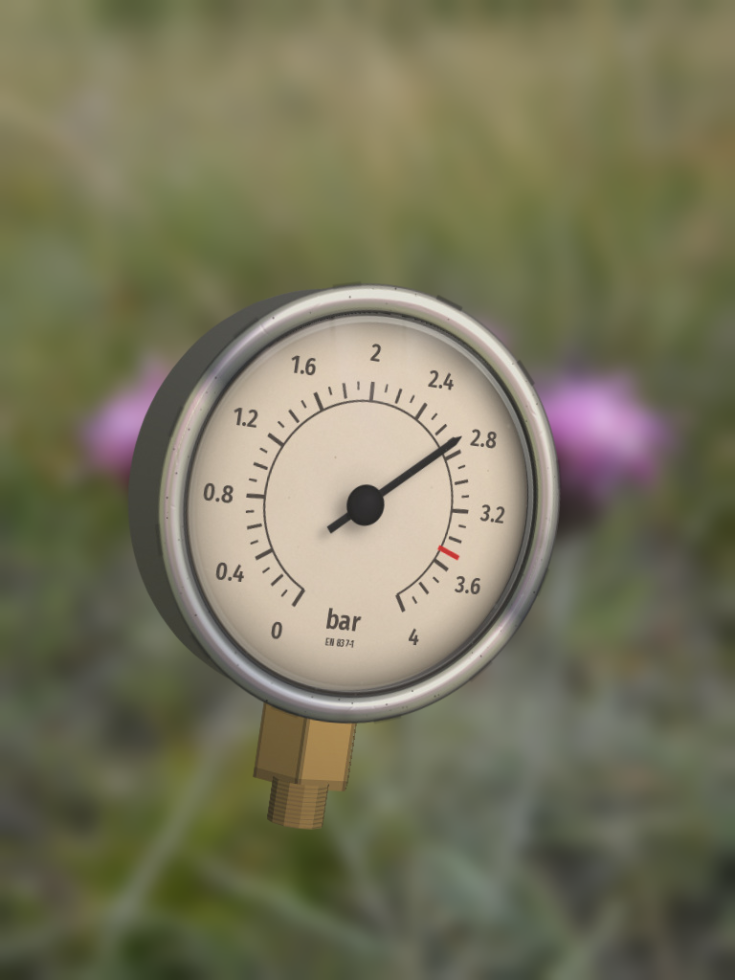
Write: **2.7** bar
